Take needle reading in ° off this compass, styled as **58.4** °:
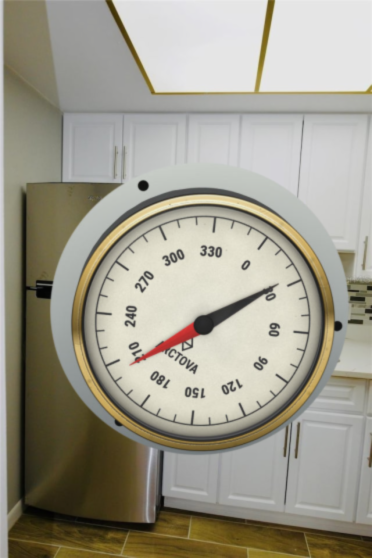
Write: **205** °
